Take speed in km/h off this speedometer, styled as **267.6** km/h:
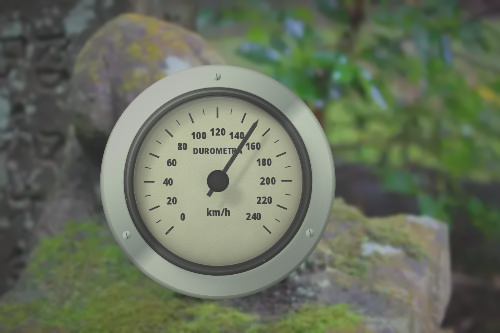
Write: **150** km/h
